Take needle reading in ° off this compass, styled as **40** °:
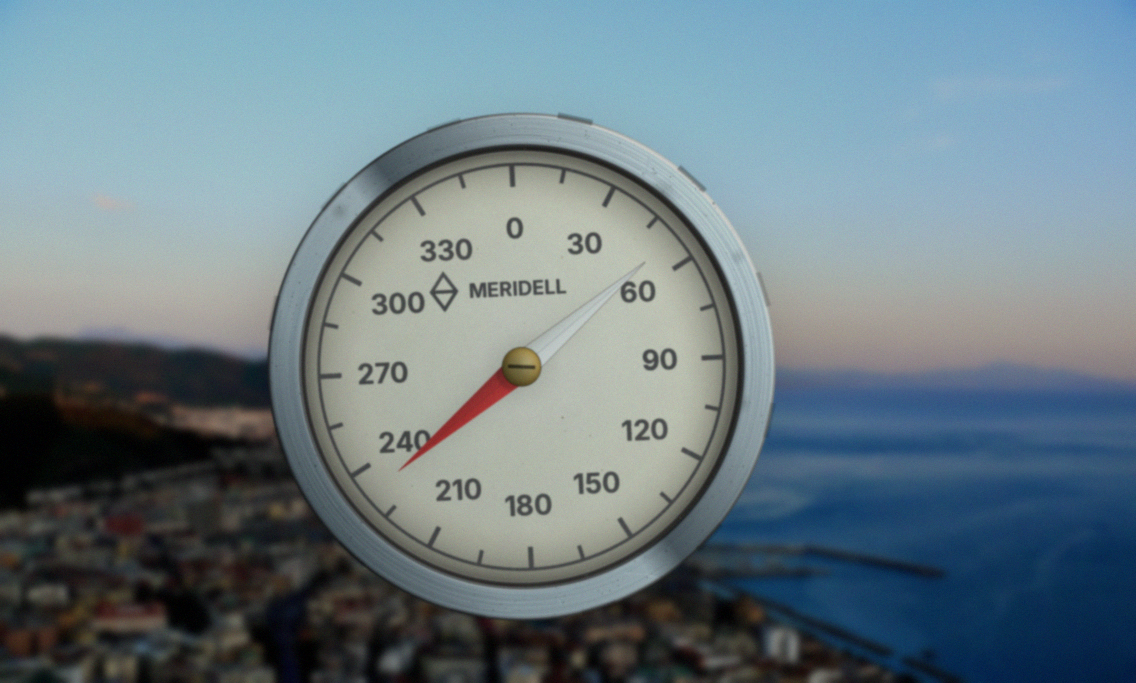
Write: **232.5** °
